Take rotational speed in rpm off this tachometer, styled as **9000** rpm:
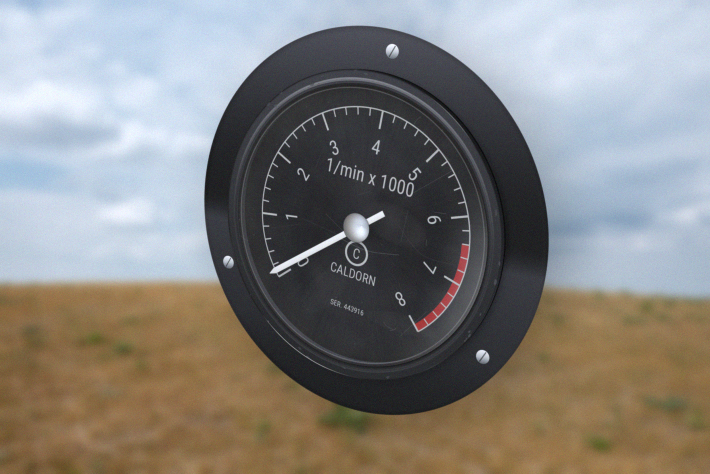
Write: **100** rpm
